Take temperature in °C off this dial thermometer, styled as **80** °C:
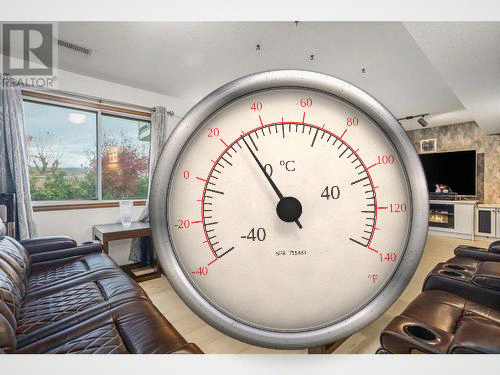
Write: **-2** °C
